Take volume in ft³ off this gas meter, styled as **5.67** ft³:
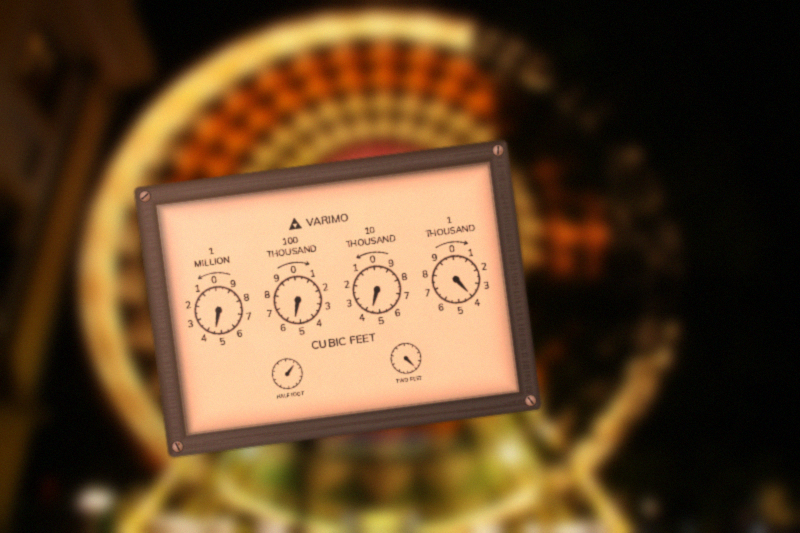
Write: **454400** ft³
